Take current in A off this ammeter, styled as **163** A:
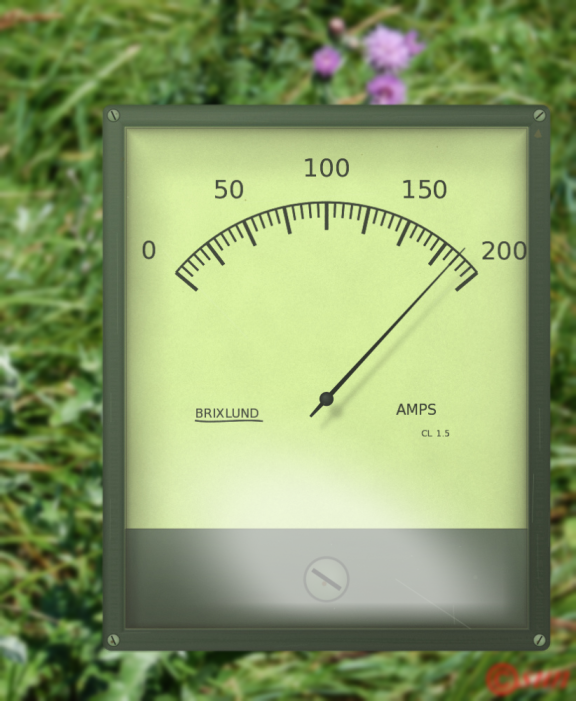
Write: **185** A
